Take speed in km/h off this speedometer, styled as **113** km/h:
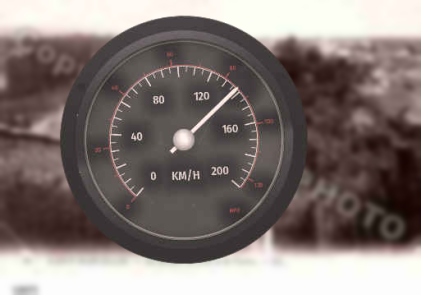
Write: **137.5** km/h
